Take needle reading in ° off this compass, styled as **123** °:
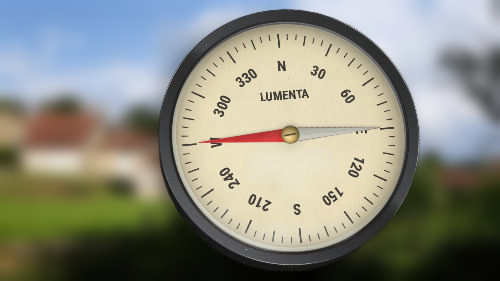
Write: **270** °
